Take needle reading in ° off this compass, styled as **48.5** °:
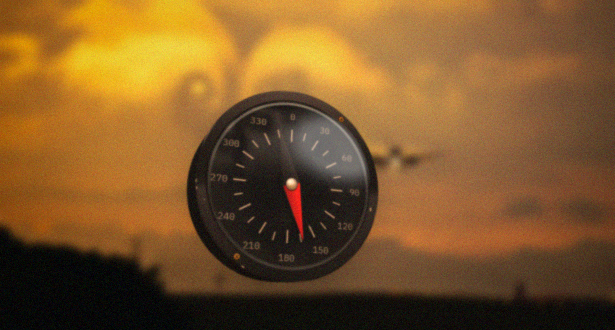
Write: **165** °
